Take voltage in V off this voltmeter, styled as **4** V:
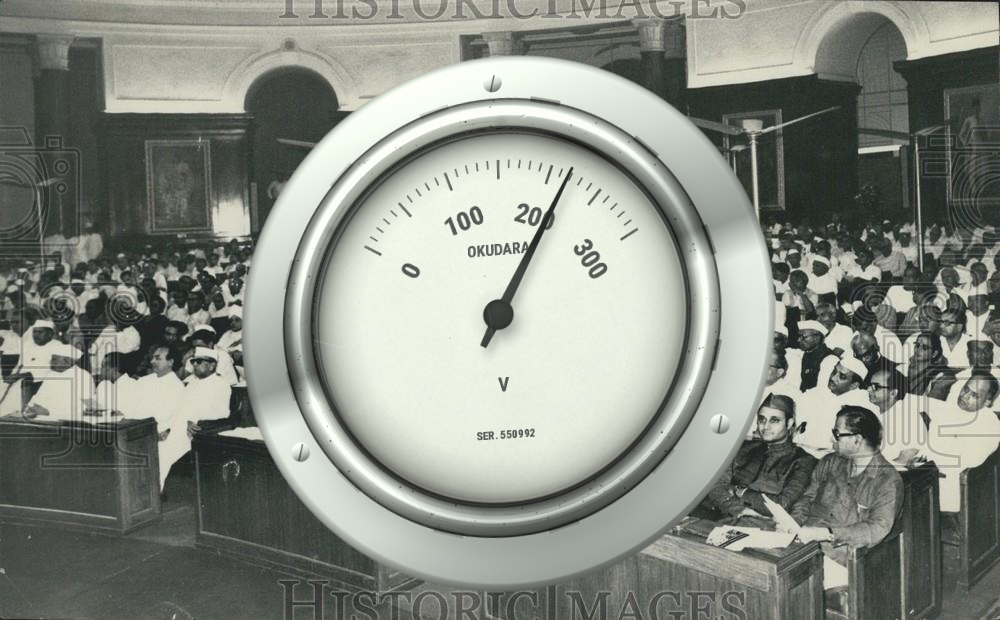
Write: **220** V
